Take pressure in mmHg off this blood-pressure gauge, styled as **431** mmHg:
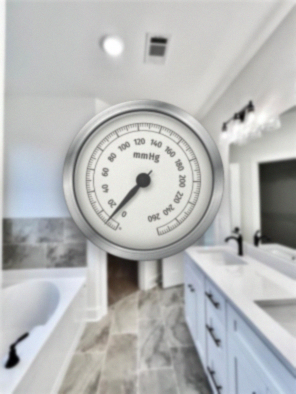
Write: **10** mmHg
